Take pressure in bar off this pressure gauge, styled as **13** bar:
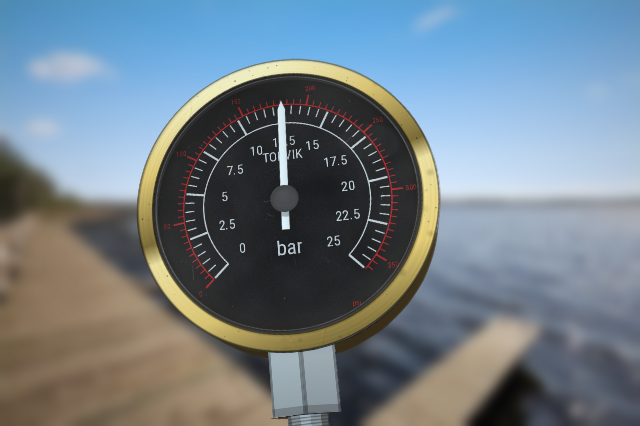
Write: **12.5** bar
